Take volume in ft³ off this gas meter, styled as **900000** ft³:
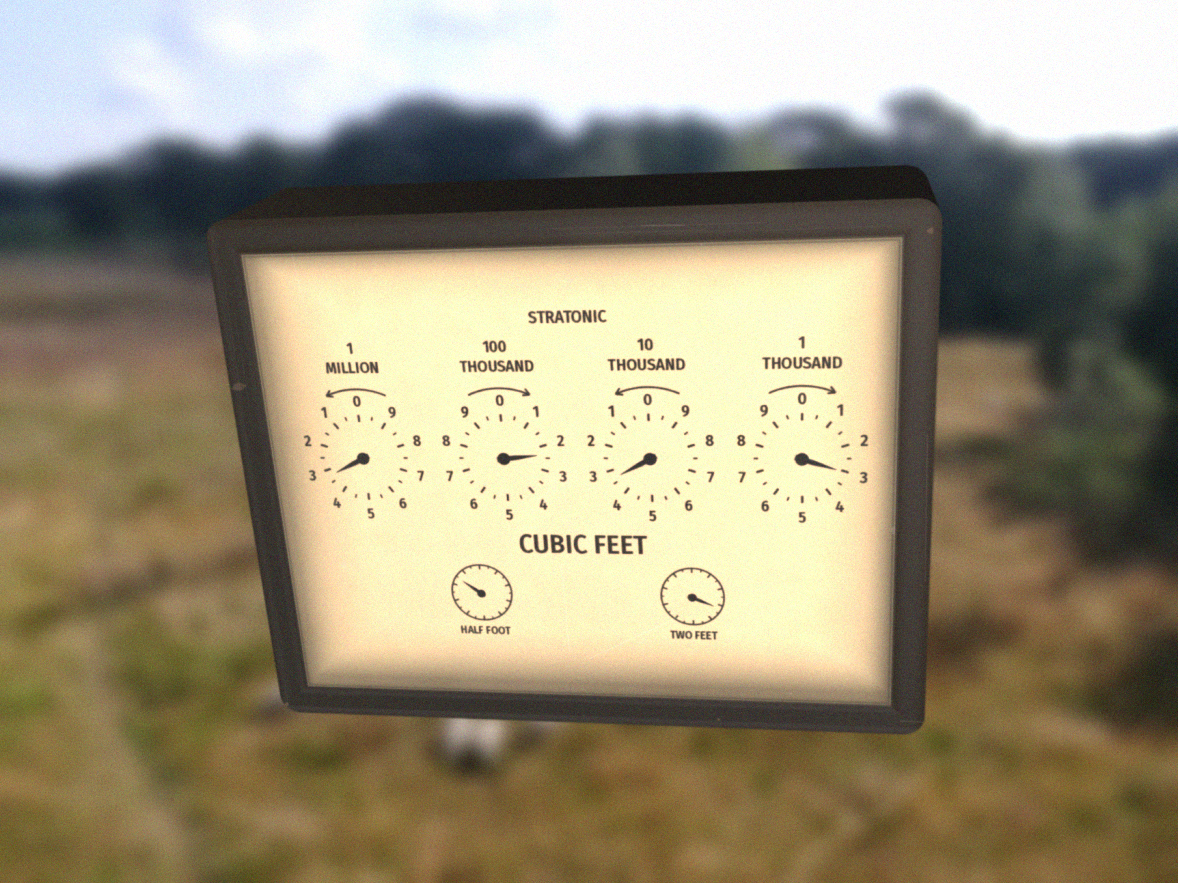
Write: **323300** ft³
